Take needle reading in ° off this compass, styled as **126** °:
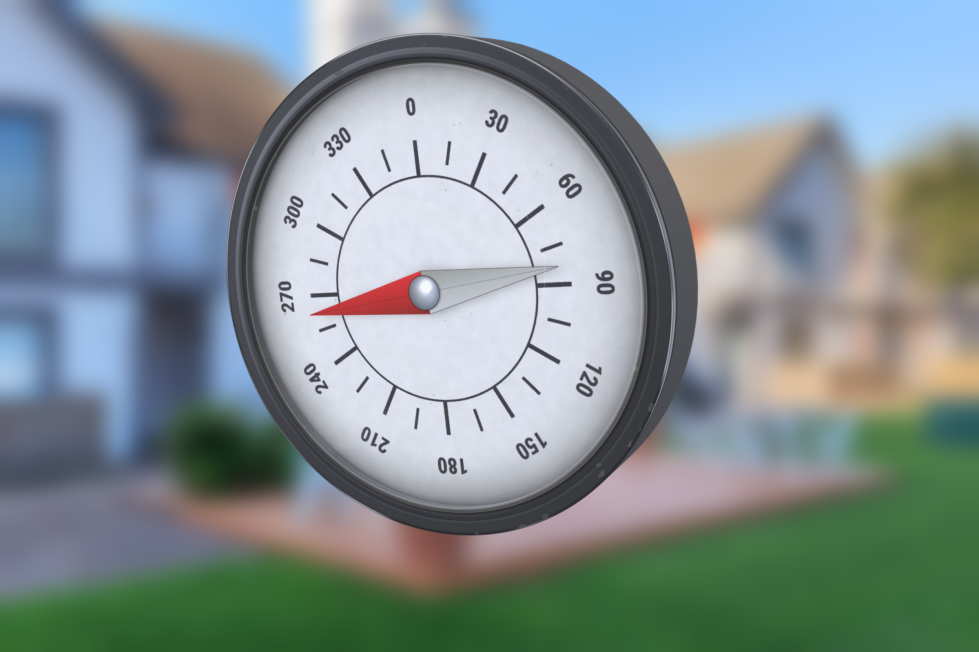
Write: **262.5** °
